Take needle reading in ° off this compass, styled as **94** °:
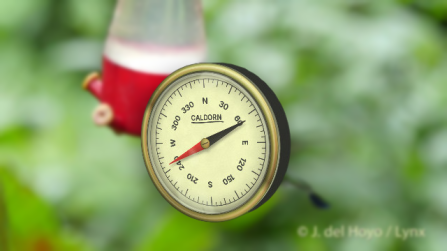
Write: **245** °
